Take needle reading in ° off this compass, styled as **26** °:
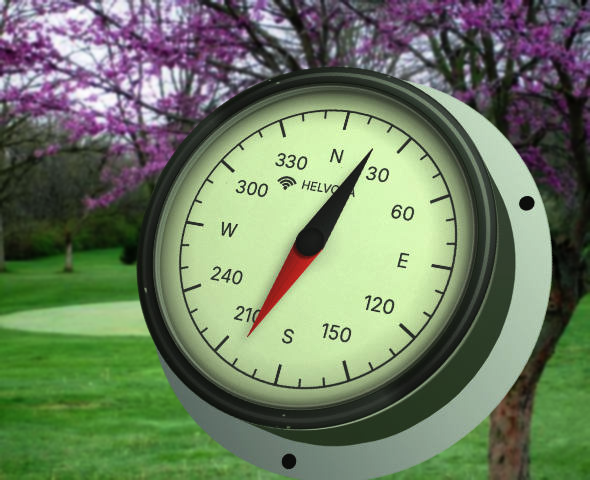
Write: **200** °
